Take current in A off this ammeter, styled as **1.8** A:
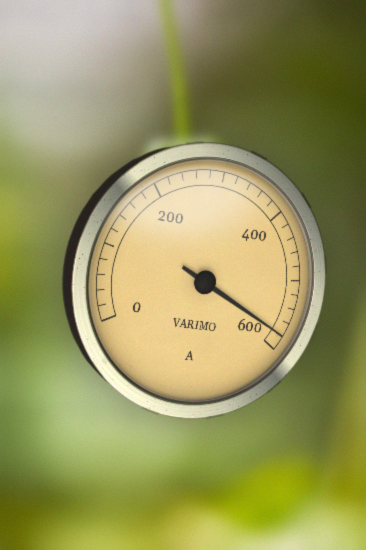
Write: **580** A
